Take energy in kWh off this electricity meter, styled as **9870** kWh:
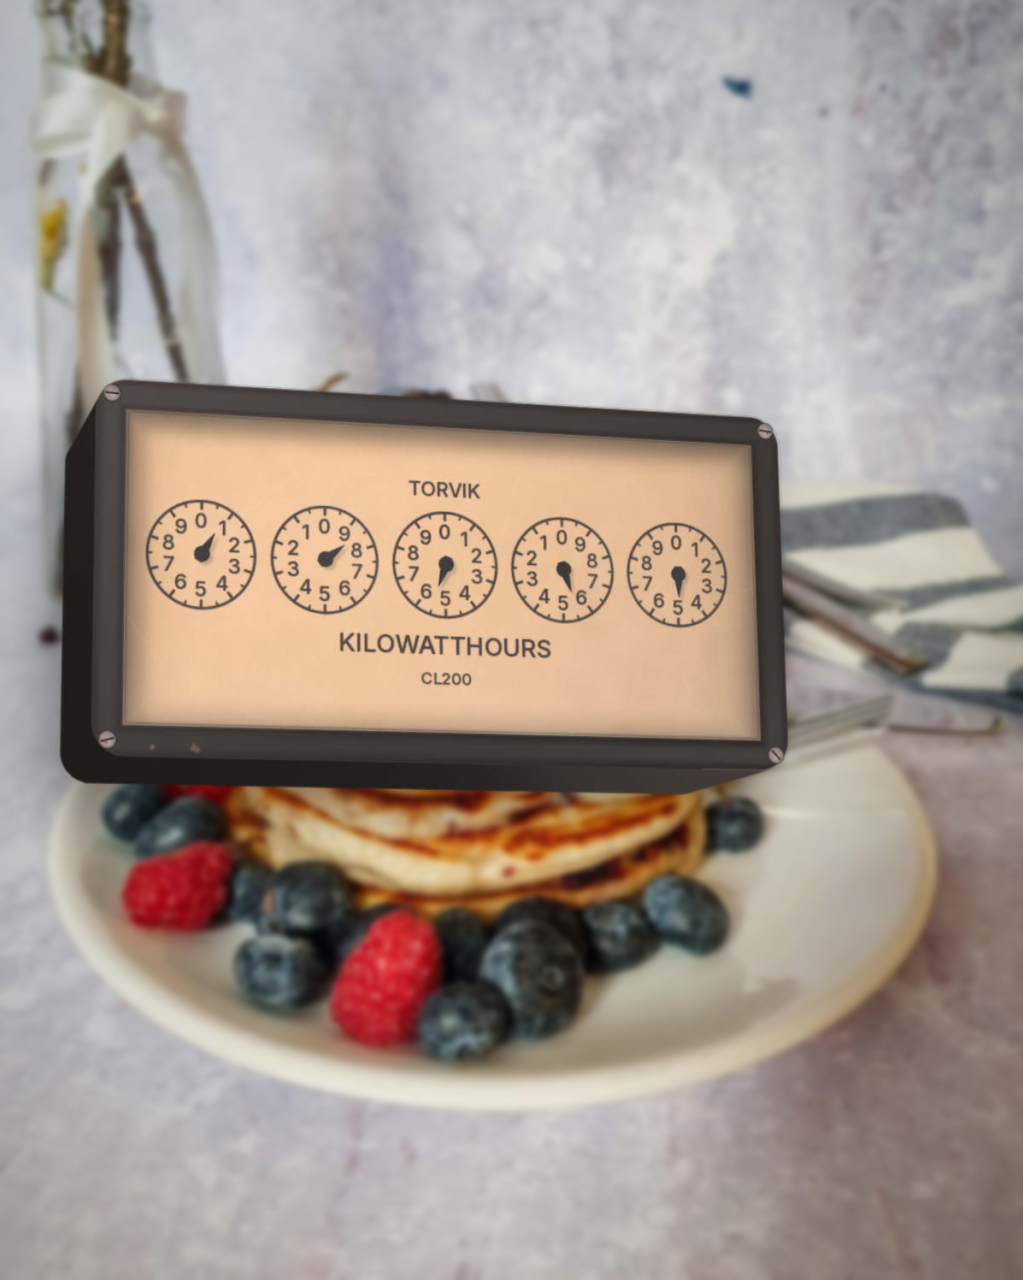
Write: **8555** kWh
